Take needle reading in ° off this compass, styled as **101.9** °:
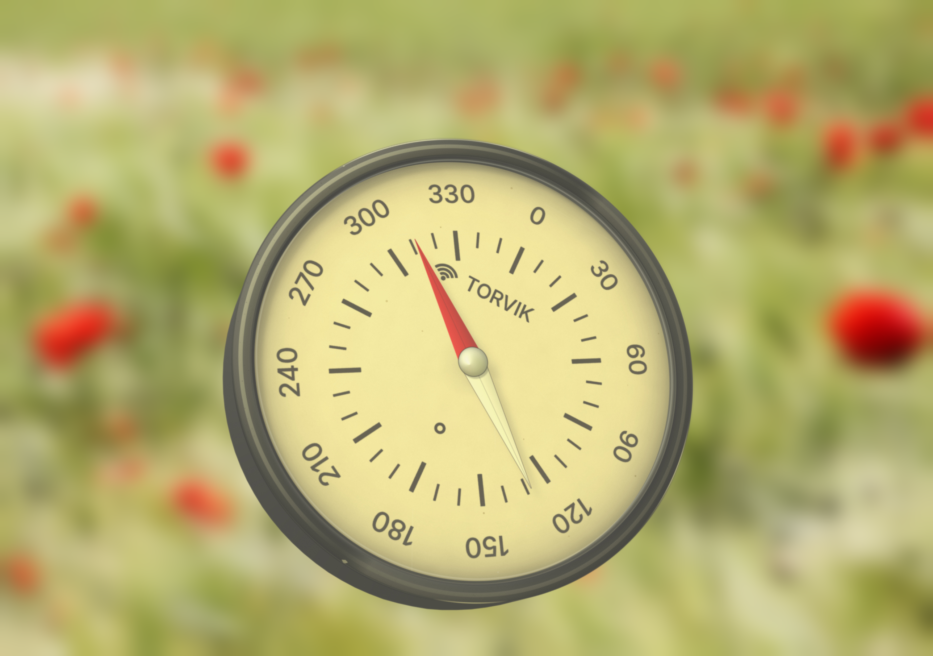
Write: **310** °
